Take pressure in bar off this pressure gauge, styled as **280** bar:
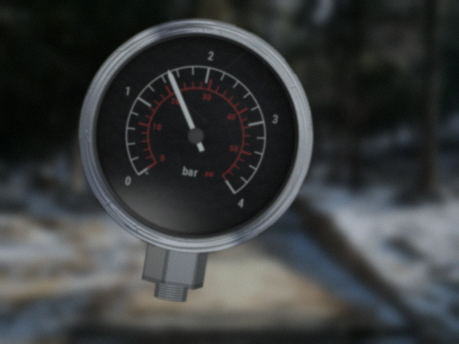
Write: **1.5** bar
